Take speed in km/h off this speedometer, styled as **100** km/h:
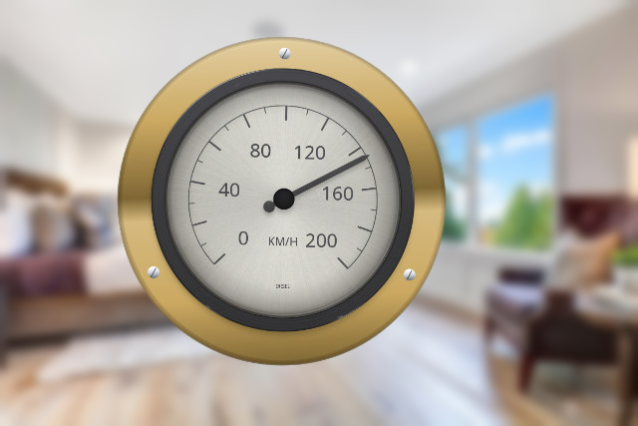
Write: **145** km/h
